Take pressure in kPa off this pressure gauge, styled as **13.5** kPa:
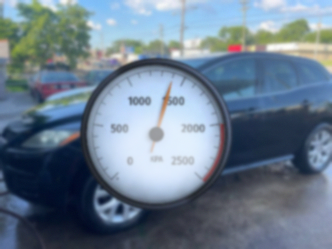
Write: **1400** kPa
